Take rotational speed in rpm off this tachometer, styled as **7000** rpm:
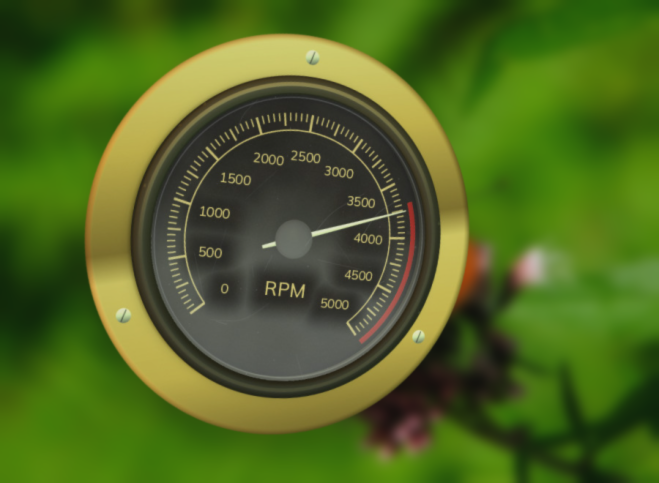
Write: **3750** rpm
